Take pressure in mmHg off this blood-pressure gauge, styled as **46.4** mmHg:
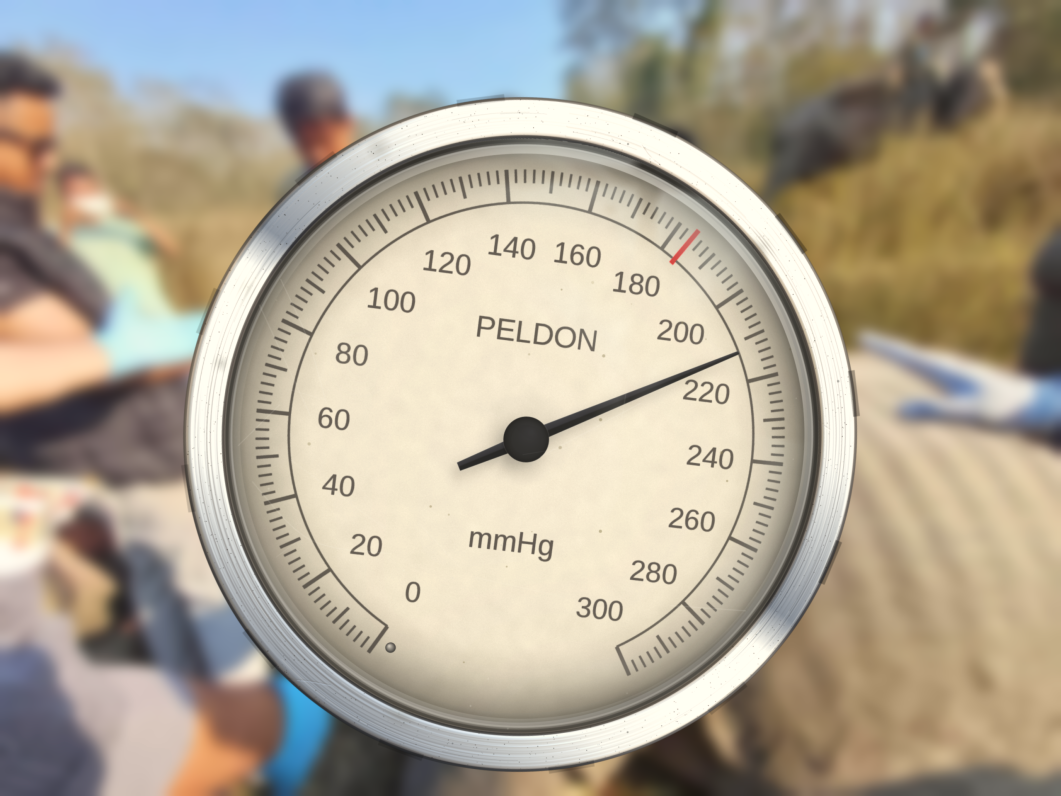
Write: **212** mmHg
